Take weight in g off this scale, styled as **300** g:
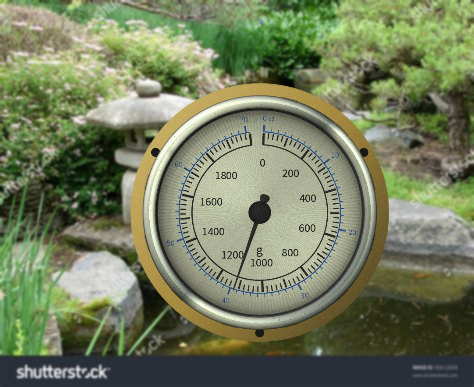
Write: **1120** g
